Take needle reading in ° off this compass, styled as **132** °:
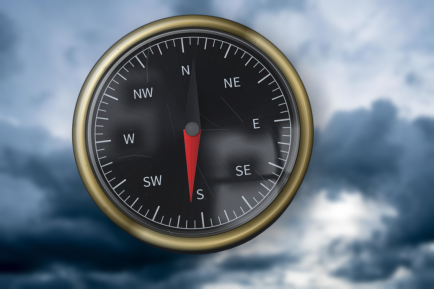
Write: **187.5** °
